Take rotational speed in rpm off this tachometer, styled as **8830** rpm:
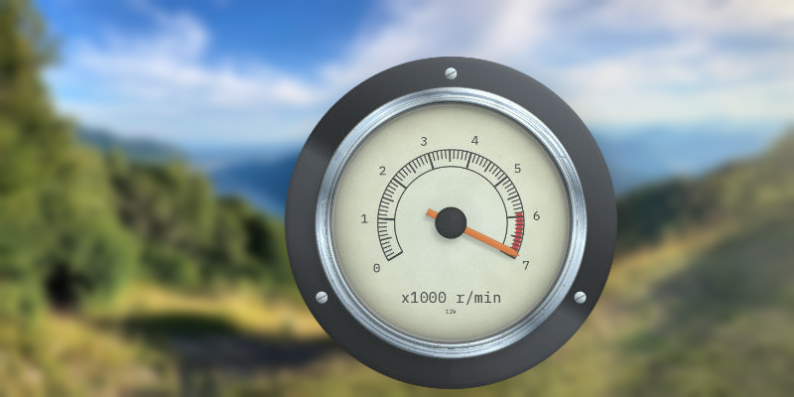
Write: **6900** rpm
